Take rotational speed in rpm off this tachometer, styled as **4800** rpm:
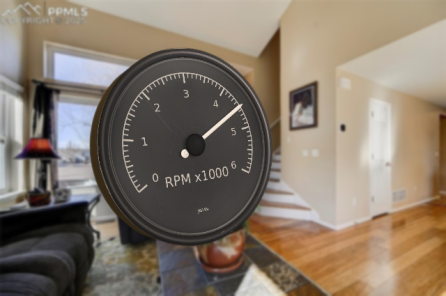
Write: **4500** rpm
